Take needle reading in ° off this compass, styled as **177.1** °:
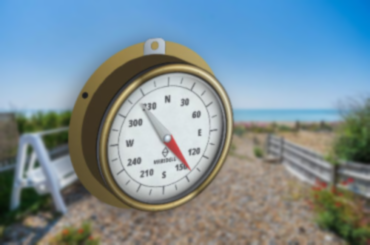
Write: **142.5** °
